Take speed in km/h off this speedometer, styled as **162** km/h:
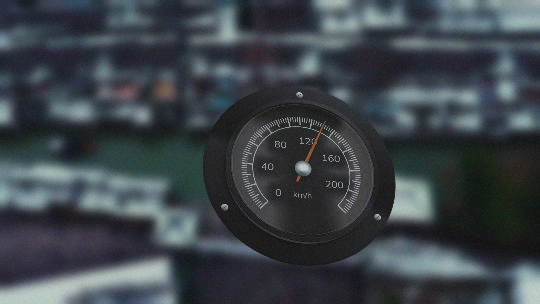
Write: **130** km/h
